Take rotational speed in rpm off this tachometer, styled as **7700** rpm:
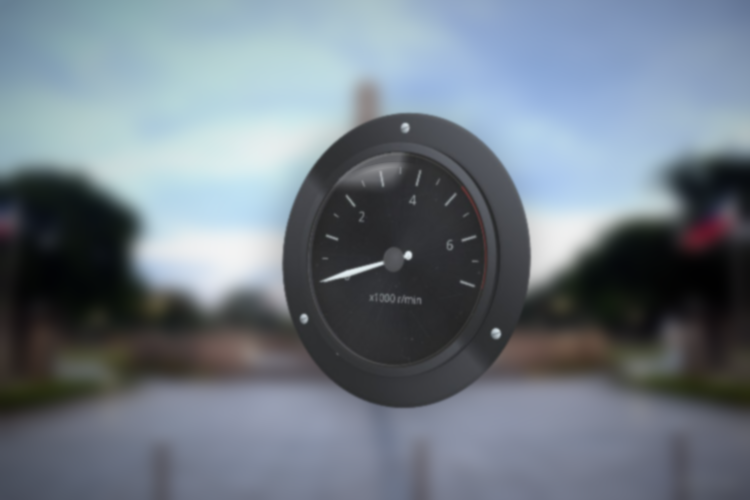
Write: **0** rpm
